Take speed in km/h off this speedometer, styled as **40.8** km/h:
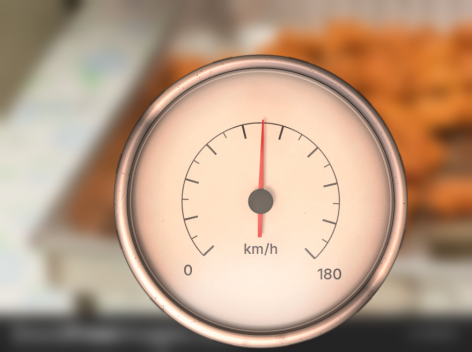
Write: **90** km/h
